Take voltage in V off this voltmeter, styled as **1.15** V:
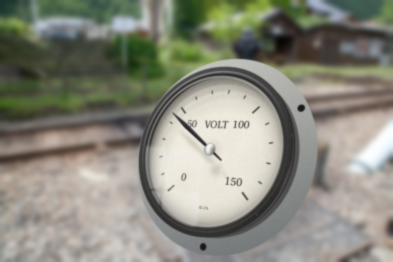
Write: **45** V
